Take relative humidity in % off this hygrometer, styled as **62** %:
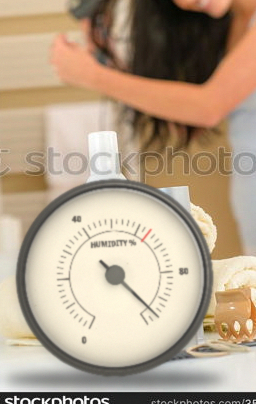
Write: **96** %
